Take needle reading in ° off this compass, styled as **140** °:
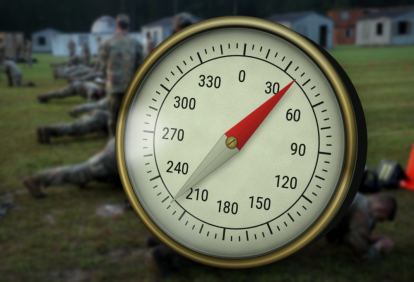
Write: **40** °
